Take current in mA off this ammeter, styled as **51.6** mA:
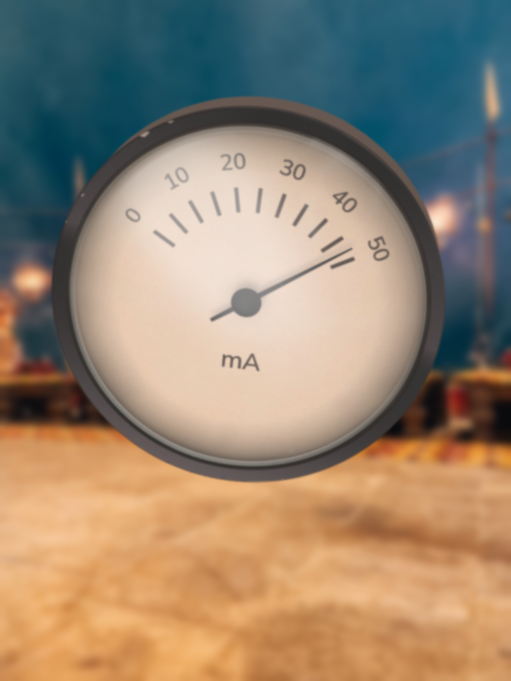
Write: **47.5** mA
